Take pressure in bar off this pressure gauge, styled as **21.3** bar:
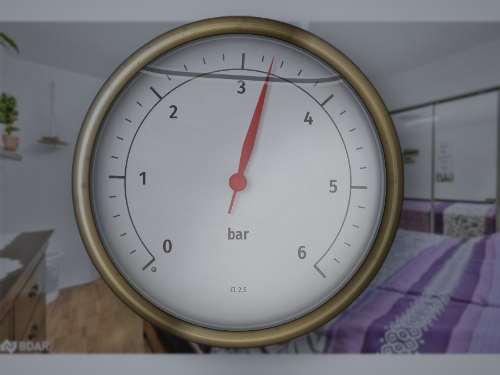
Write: **3.3** bar
